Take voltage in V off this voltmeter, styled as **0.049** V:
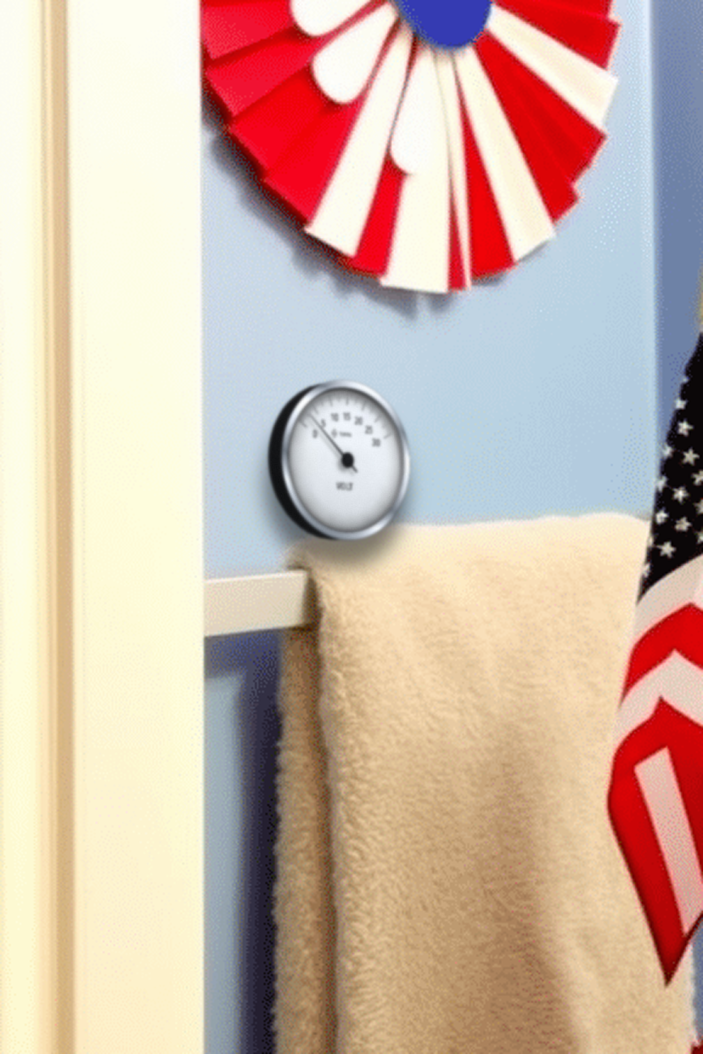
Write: **2.5** V
